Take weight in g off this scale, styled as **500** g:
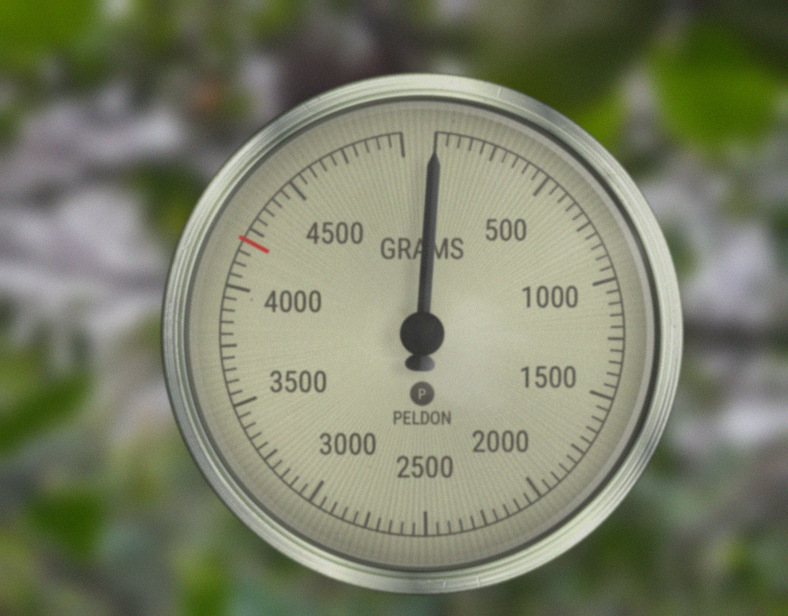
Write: **0** g
